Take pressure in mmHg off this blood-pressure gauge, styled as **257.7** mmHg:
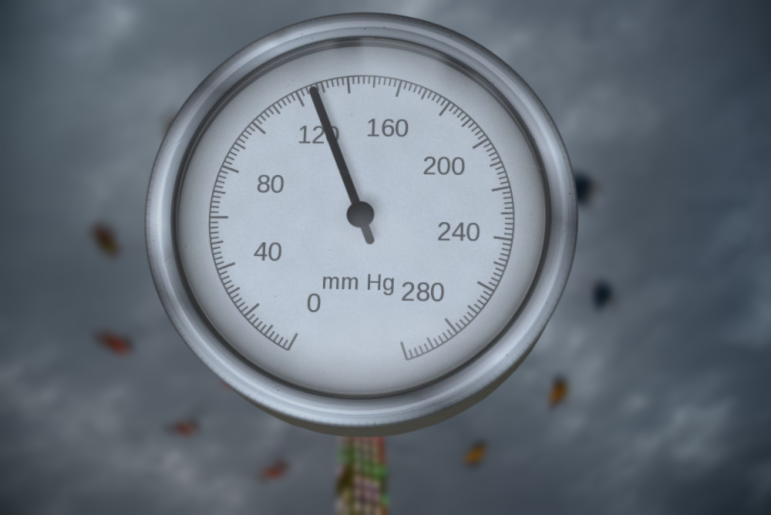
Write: **126** mmHg
